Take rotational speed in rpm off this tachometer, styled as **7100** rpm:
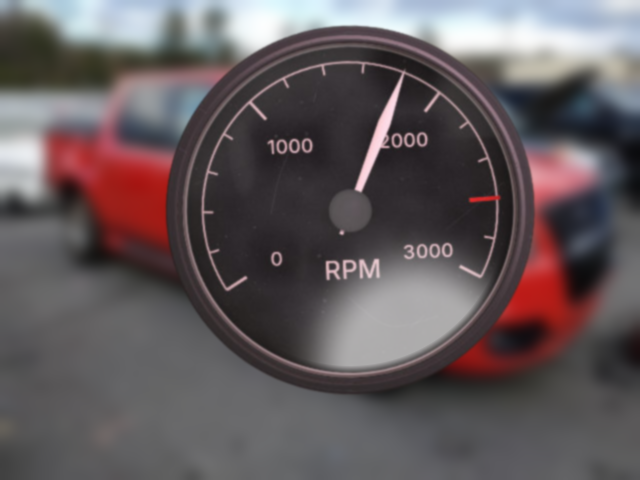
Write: **1800** rpm
